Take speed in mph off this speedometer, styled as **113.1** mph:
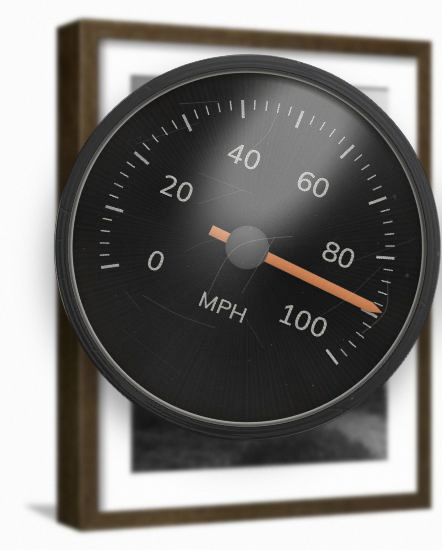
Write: **89** mph
